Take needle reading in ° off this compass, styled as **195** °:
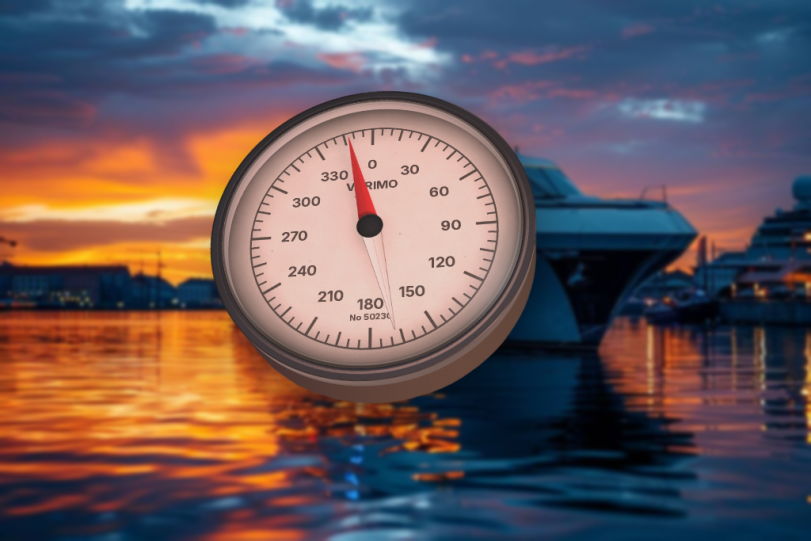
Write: **347.5** °
